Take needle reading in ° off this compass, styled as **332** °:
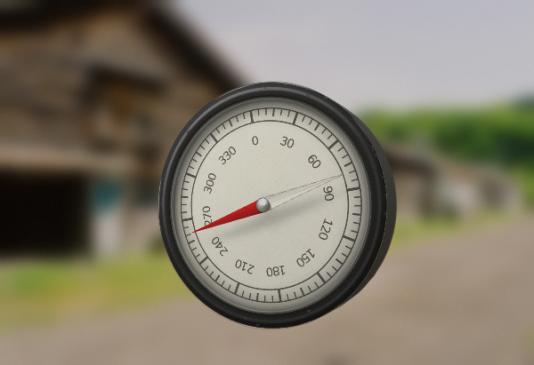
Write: **260** °
